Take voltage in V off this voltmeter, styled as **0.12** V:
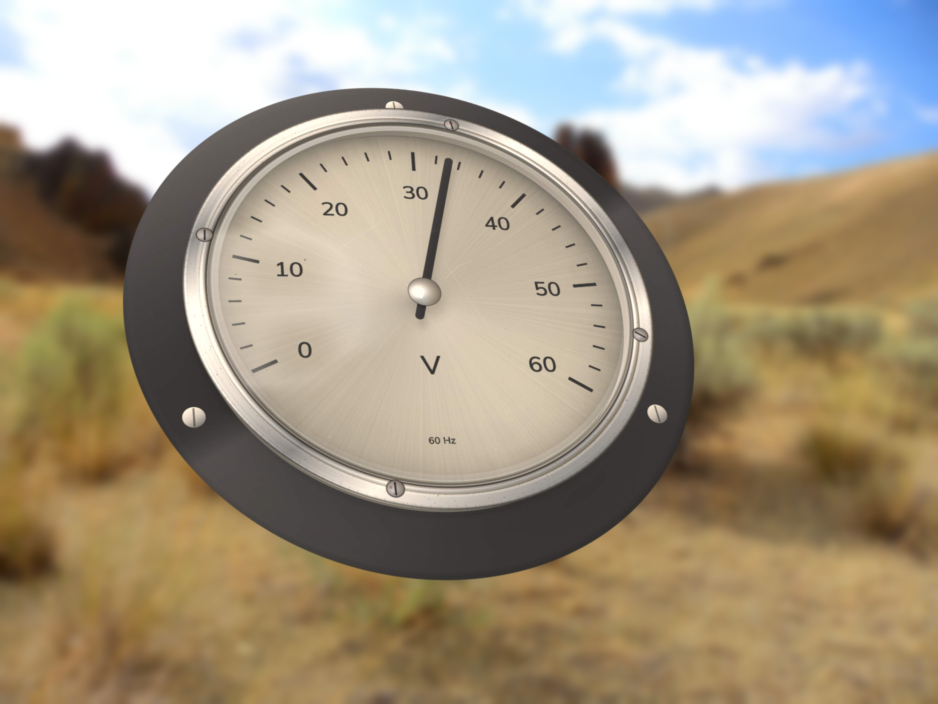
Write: **33** V
